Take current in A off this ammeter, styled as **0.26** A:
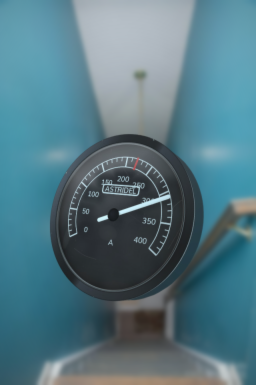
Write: **310** A
